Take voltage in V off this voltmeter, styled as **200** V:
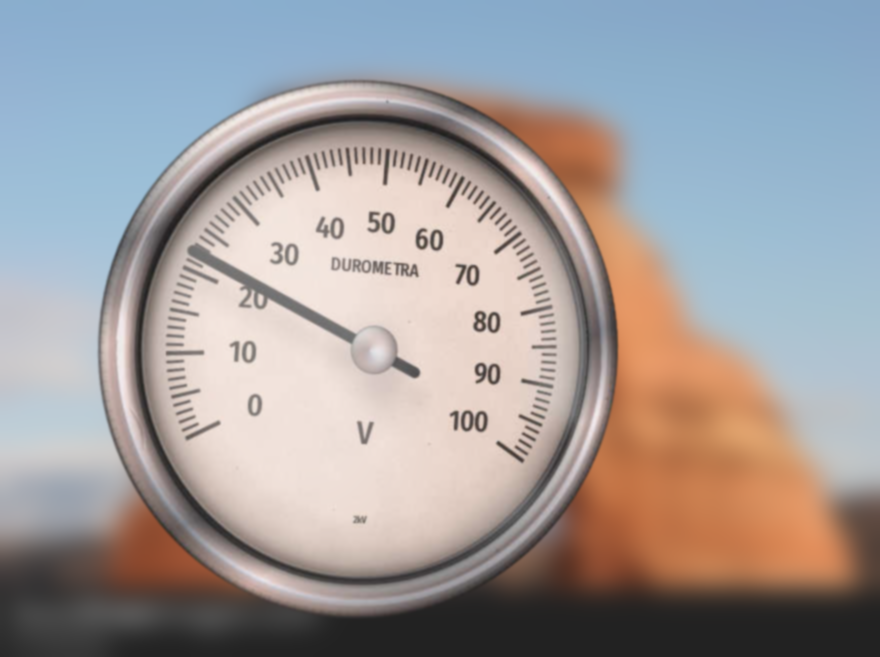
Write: **22** V
